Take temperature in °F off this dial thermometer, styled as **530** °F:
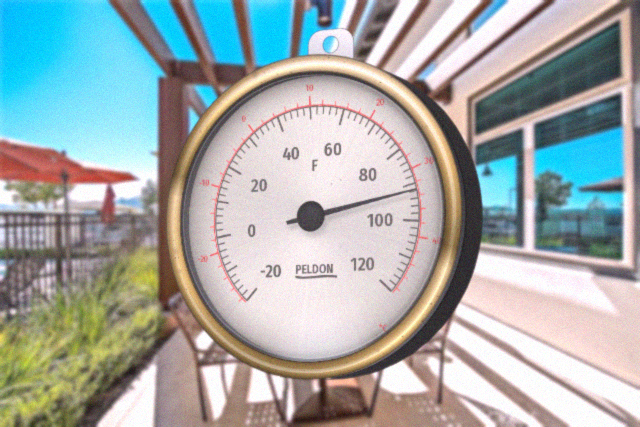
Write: **92** °F
